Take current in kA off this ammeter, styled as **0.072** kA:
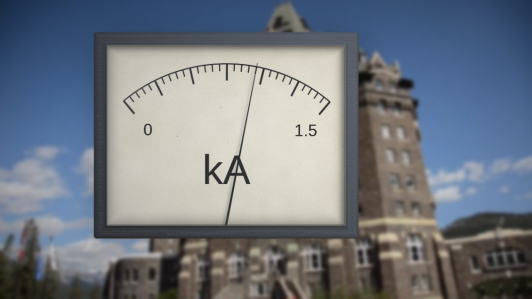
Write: **0.95** kA
